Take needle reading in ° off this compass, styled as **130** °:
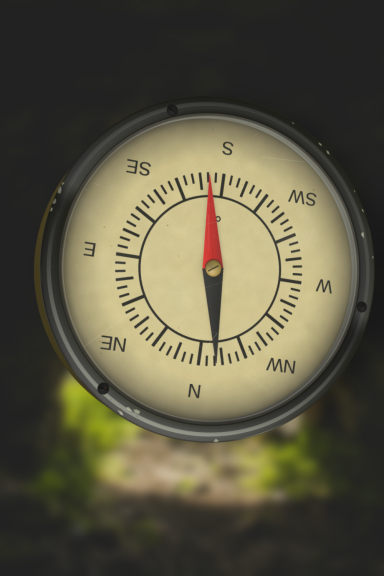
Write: **170** °
